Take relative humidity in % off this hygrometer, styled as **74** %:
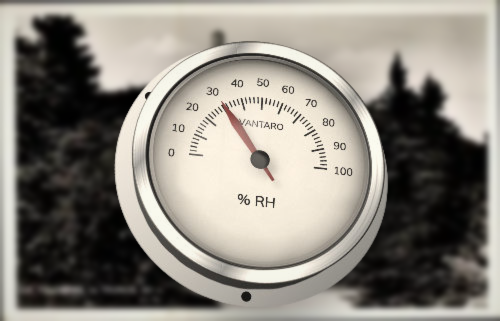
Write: **30** %
